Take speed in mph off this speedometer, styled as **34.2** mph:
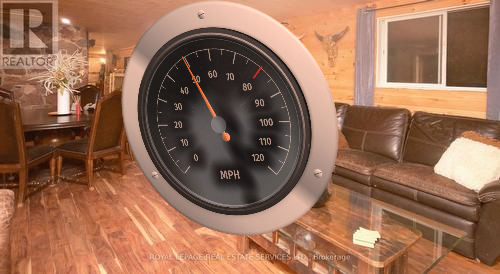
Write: **50** mph
